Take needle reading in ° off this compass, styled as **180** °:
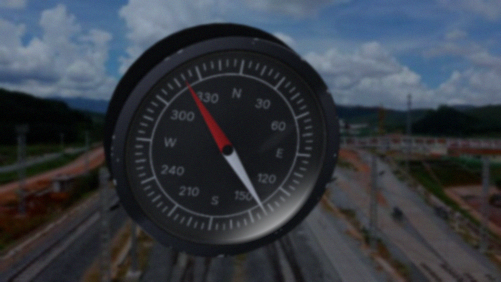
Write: **320** °
